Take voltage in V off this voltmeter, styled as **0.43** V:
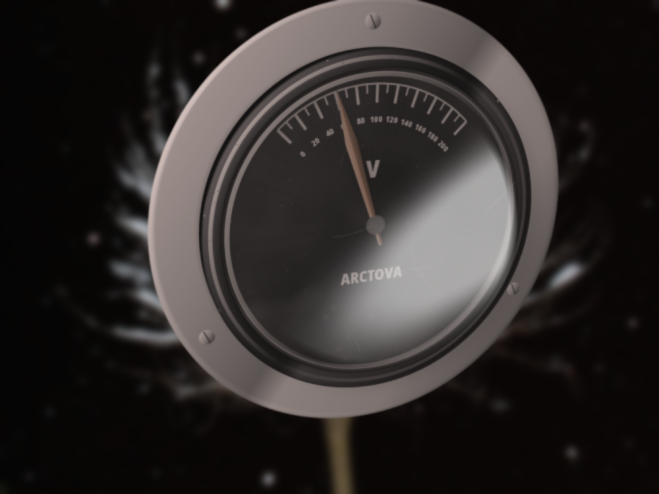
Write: **60** V
